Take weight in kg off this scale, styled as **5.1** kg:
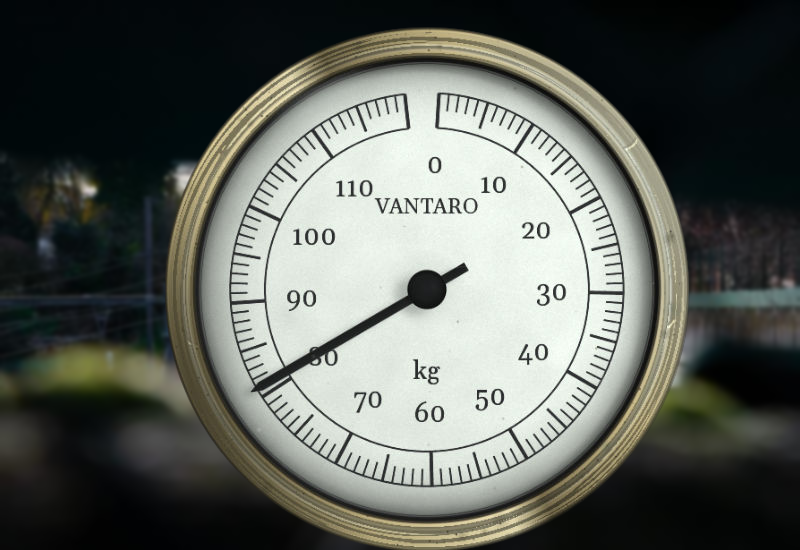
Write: **81** kg
